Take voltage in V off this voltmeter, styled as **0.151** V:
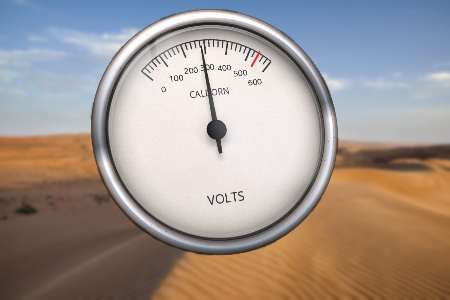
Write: **280** V
